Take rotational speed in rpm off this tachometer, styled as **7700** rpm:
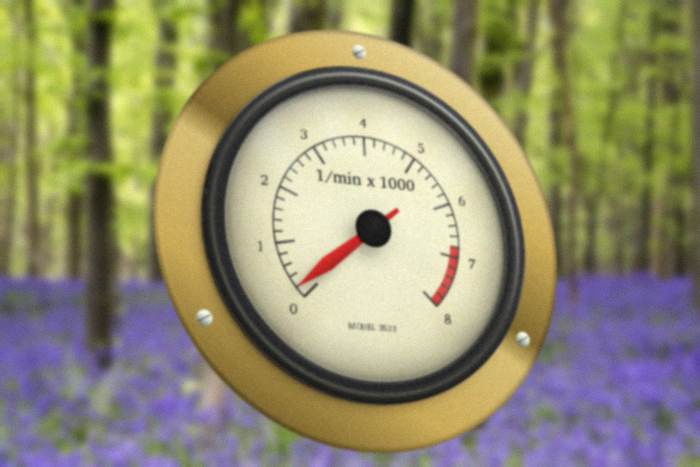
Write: **200** rpm
